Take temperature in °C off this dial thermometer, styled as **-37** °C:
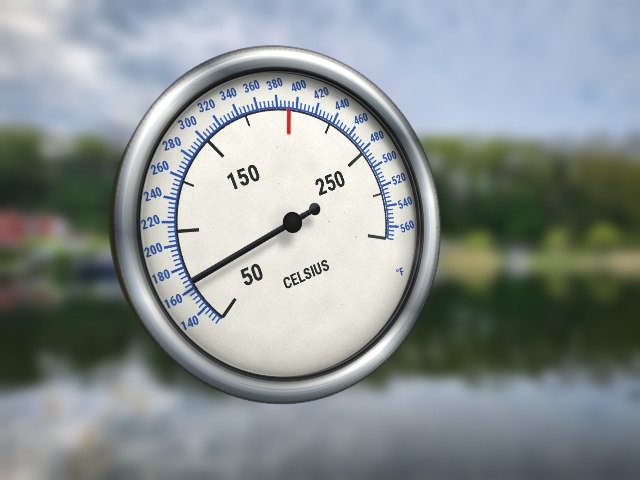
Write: **75** °C
